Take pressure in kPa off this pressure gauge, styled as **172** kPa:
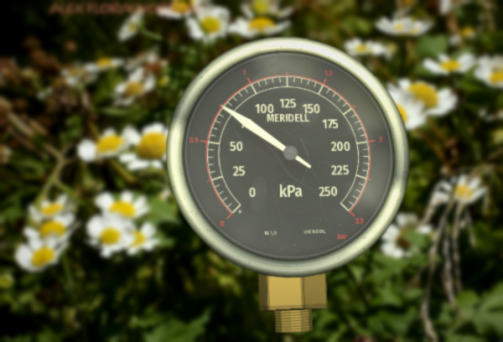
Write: **75** kPa
